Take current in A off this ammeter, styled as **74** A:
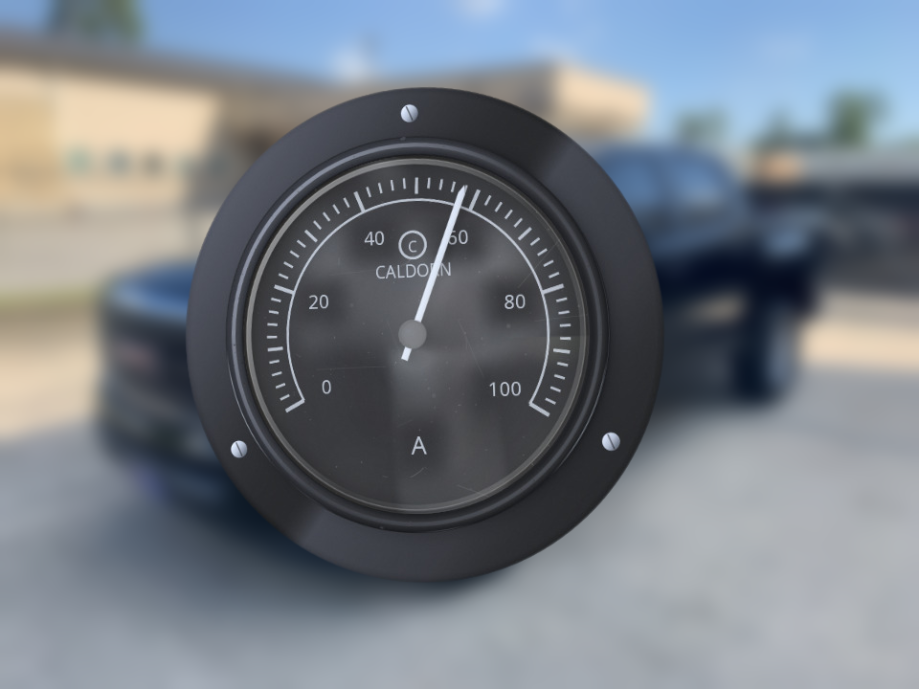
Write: **58** A
